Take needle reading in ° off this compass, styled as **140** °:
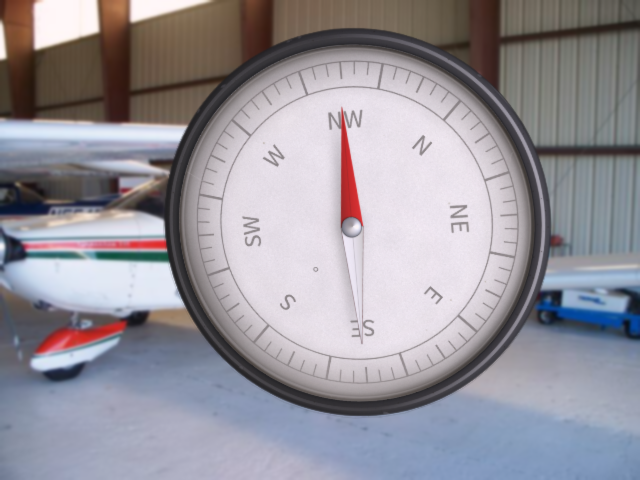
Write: **315** °
